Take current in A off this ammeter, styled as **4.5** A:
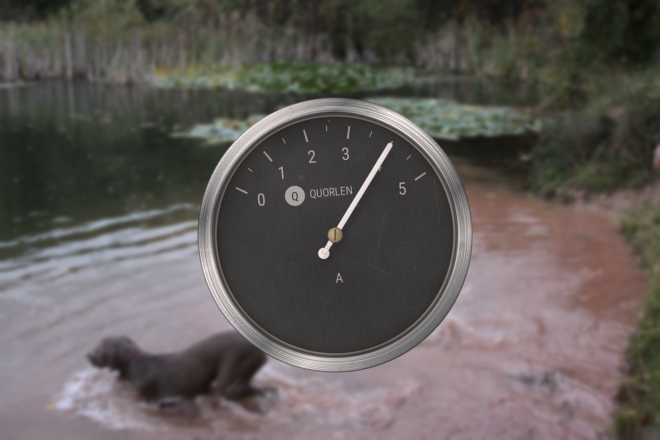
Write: **4** A
